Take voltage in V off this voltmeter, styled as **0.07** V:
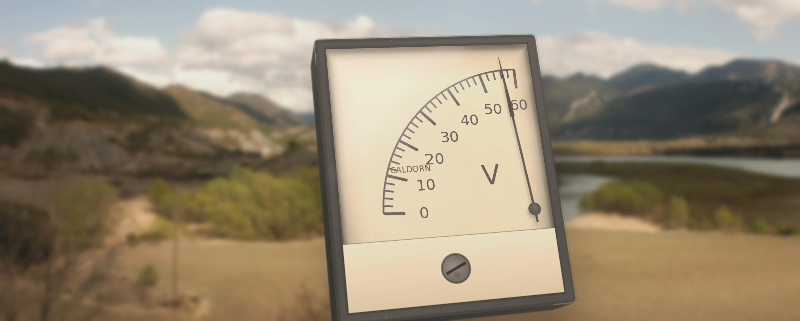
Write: **56** V
